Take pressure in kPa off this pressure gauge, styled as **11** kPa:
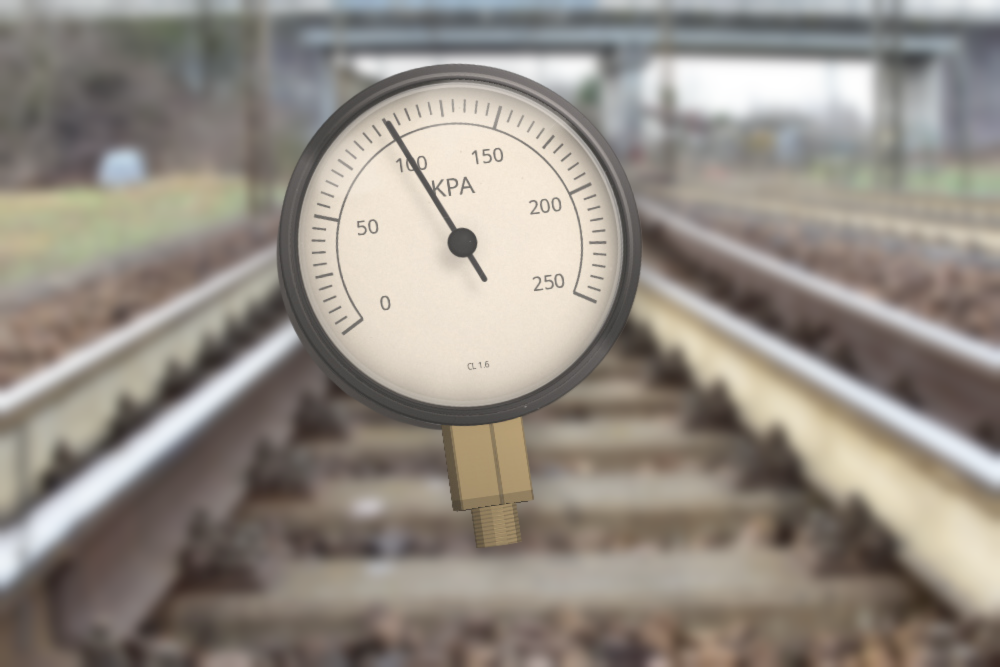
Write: **100** kPa
